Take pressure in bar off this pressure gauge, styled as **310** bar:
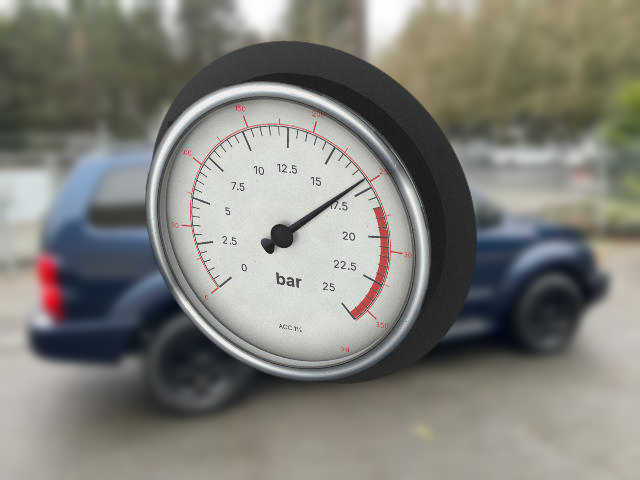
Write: **17** bar
